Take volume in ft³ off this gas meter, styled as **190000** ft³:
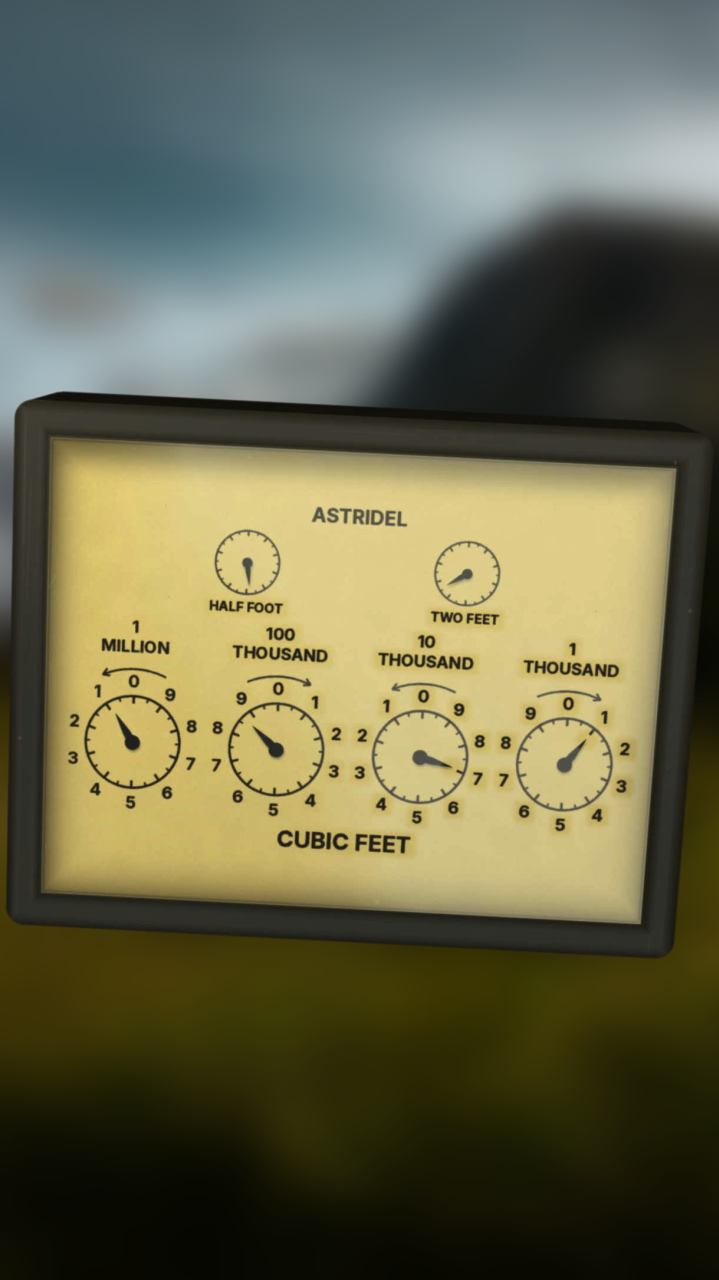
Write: **87100** ft³
